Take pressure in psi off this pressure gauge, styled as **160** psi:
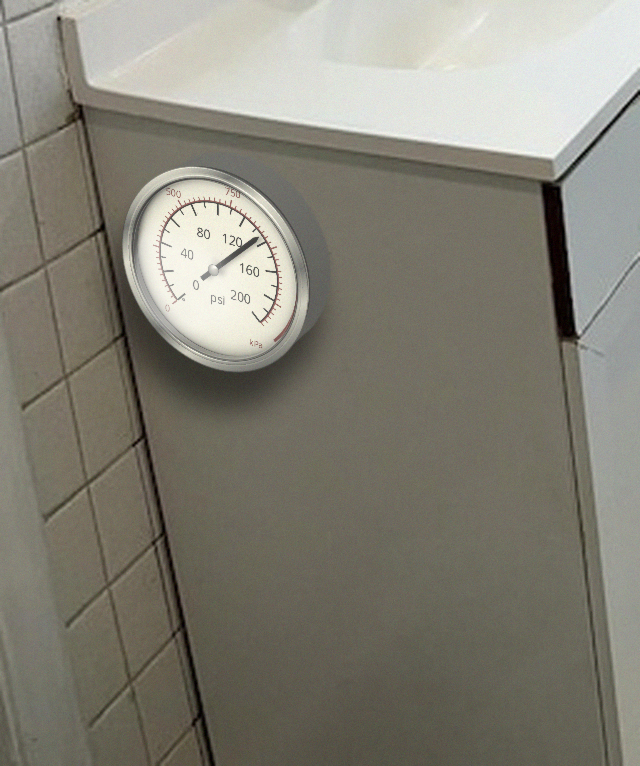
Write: **135** psi
